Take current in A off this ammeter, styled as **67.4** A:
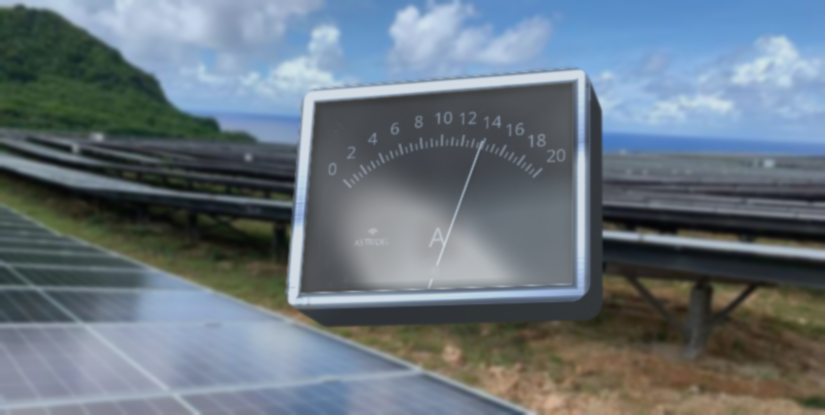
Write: **14** A
